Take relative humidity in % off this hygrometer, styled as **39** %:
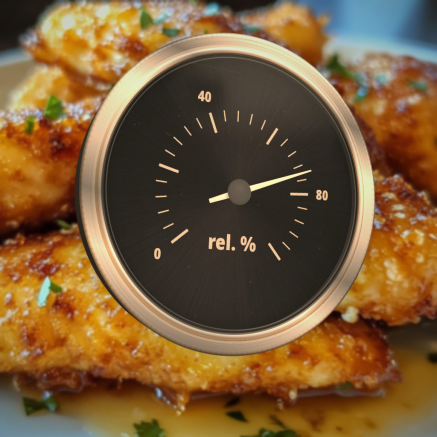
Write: **74** %
